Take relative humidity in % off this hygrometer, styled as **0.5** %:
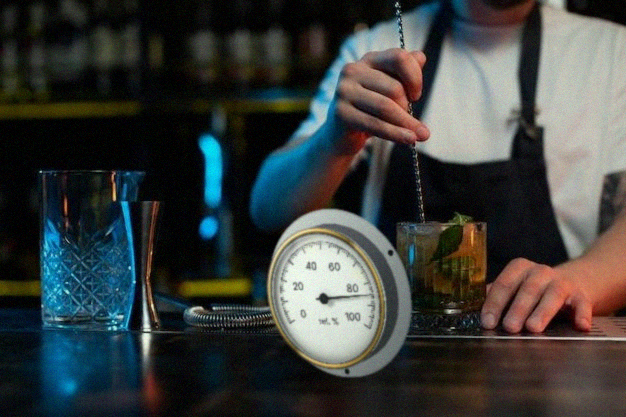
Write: **85** %
